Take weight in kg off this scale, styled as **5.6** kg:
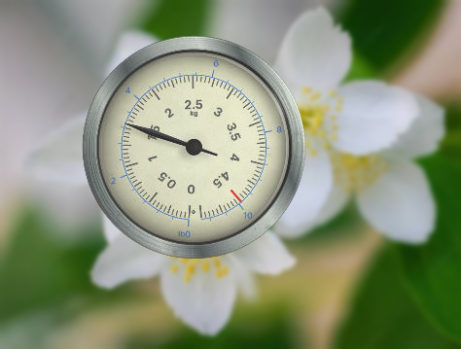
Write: **1.5** kg
